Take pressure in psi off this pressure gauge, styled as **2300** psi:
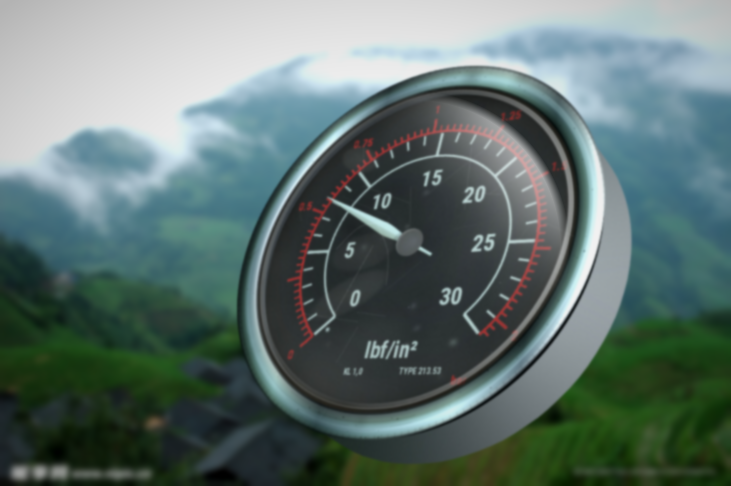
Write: **8** psi
